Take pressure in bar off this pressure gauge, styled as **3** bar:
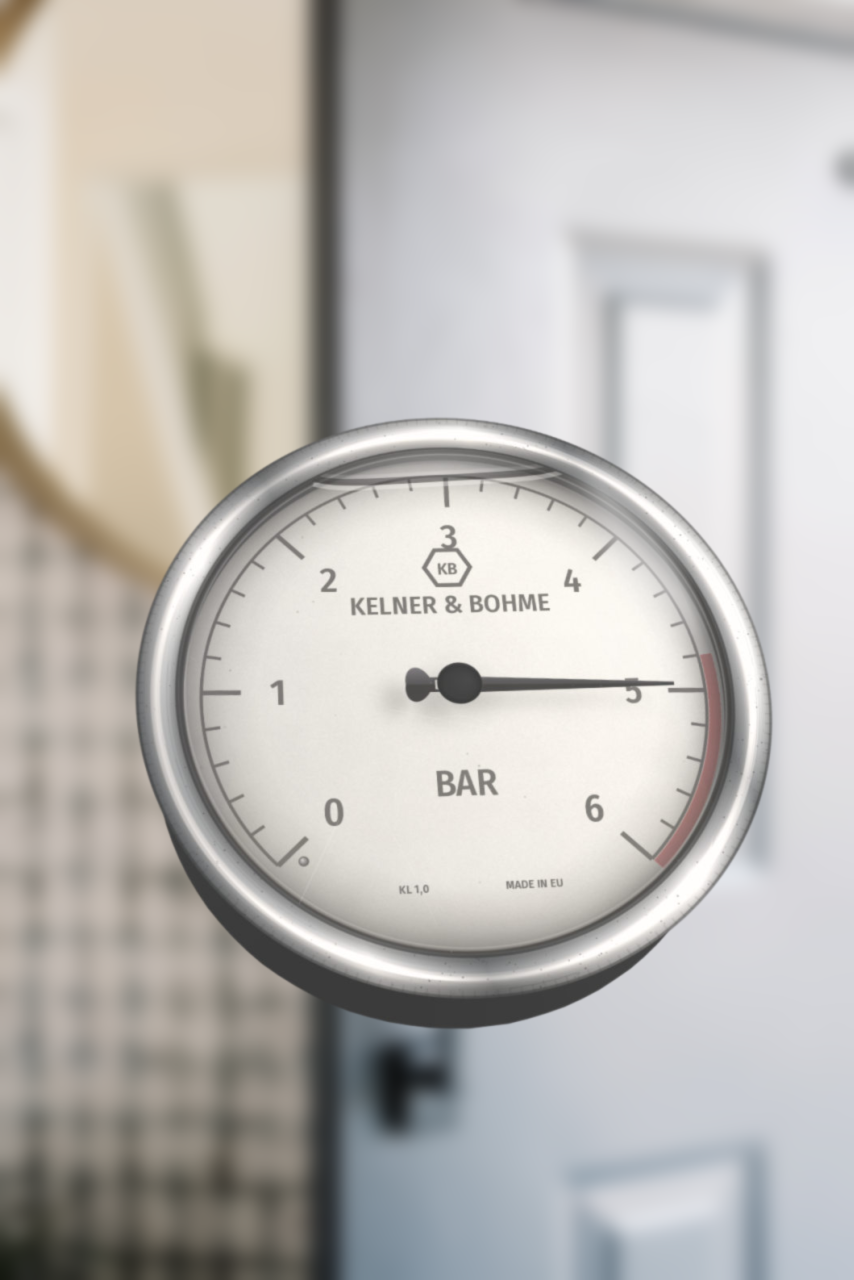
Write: **5** bar
